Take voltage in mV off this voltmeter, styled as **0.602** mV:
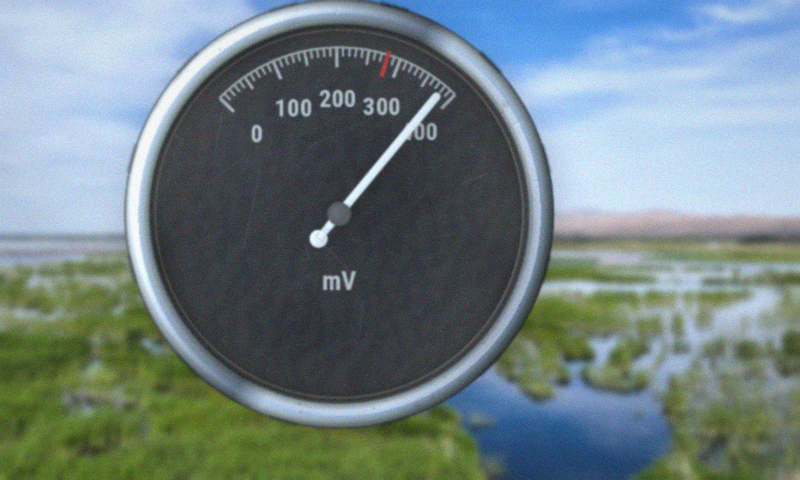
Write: **380** mV
